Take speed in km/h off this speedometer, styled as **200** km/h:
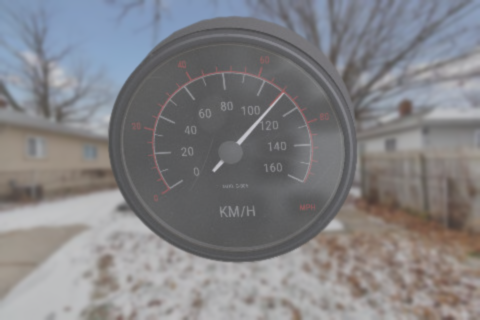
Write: **110** km/h
